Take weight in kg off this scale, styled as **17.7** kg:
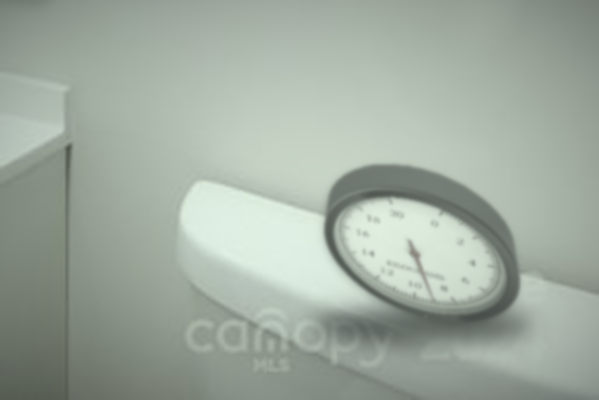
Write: **9** kg
